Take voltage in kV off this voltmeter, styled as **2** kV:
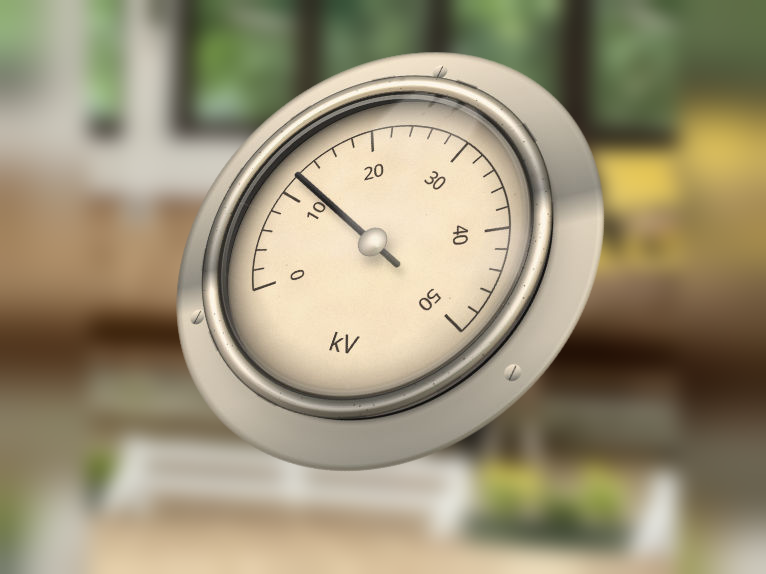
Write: **12** kV
